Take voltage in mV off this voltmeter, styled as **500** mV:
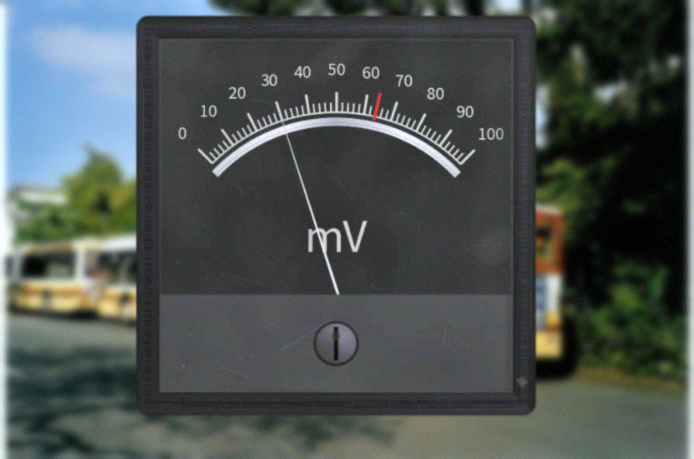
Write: **30** mV
